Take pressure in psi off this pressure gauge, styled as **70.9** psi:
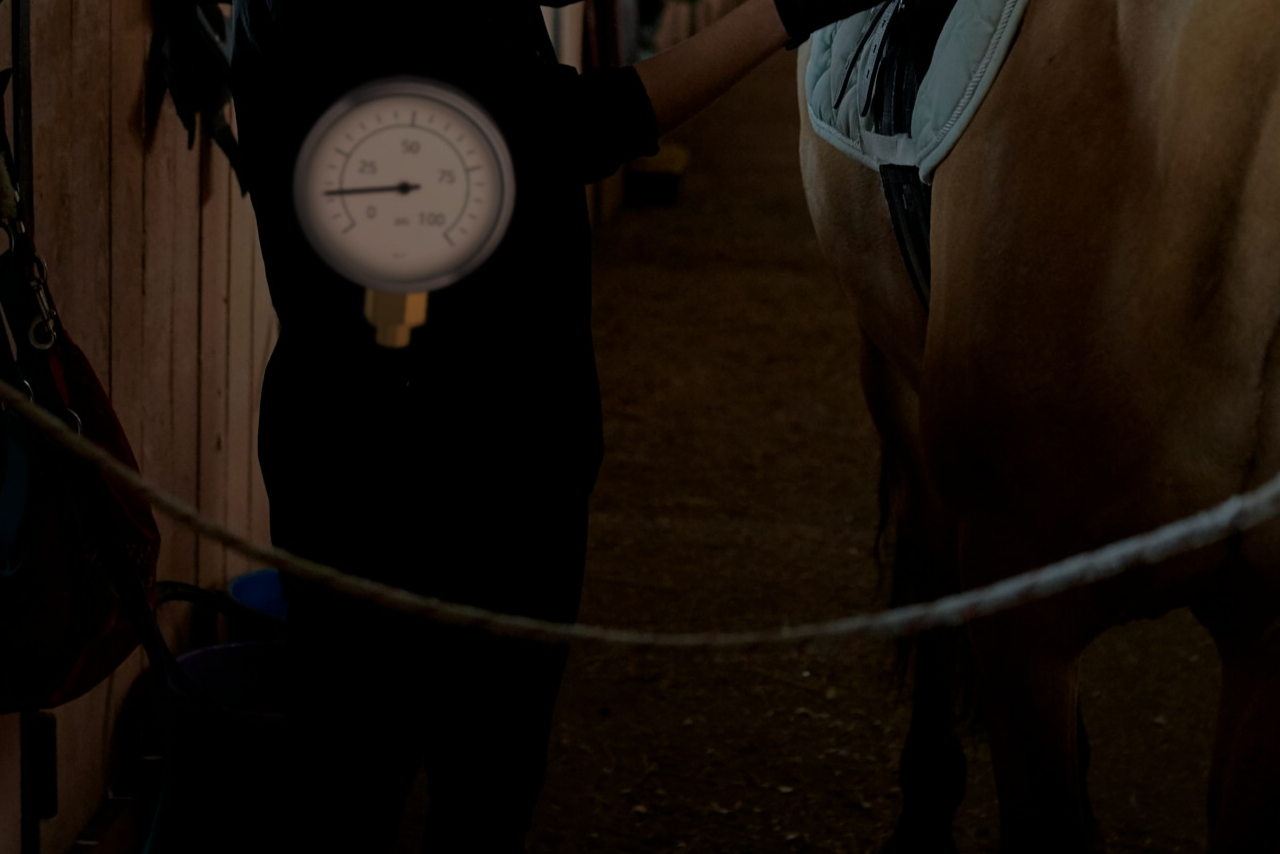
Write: **12.5** psi
